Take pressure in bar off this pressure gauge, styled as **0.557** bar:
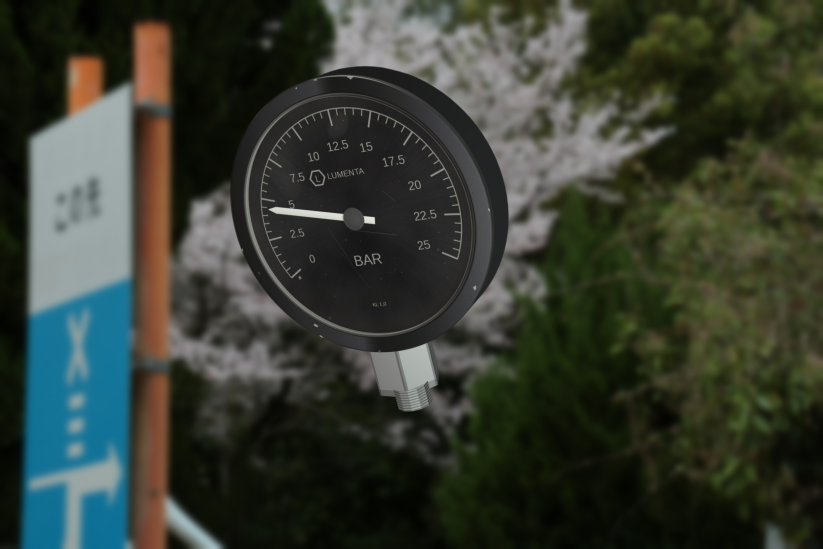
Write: **4.5** bar
